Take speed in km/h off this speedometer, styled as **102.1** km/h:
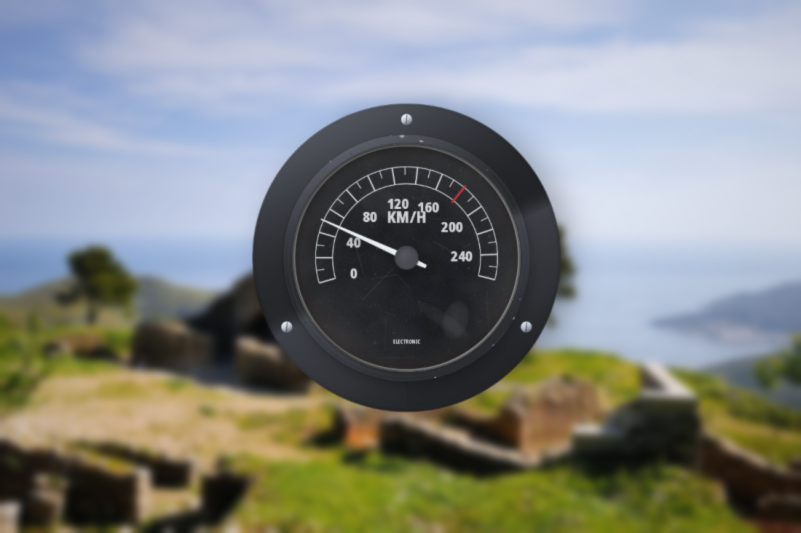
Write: **50** km/h
